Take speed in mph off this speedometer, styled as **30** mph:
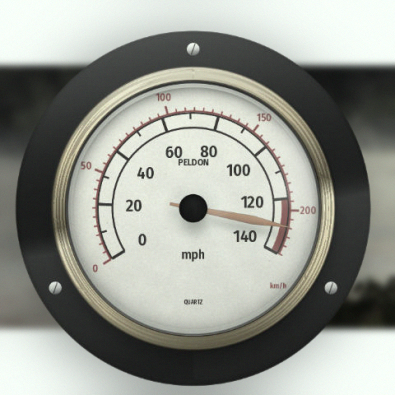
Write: **130** mph
